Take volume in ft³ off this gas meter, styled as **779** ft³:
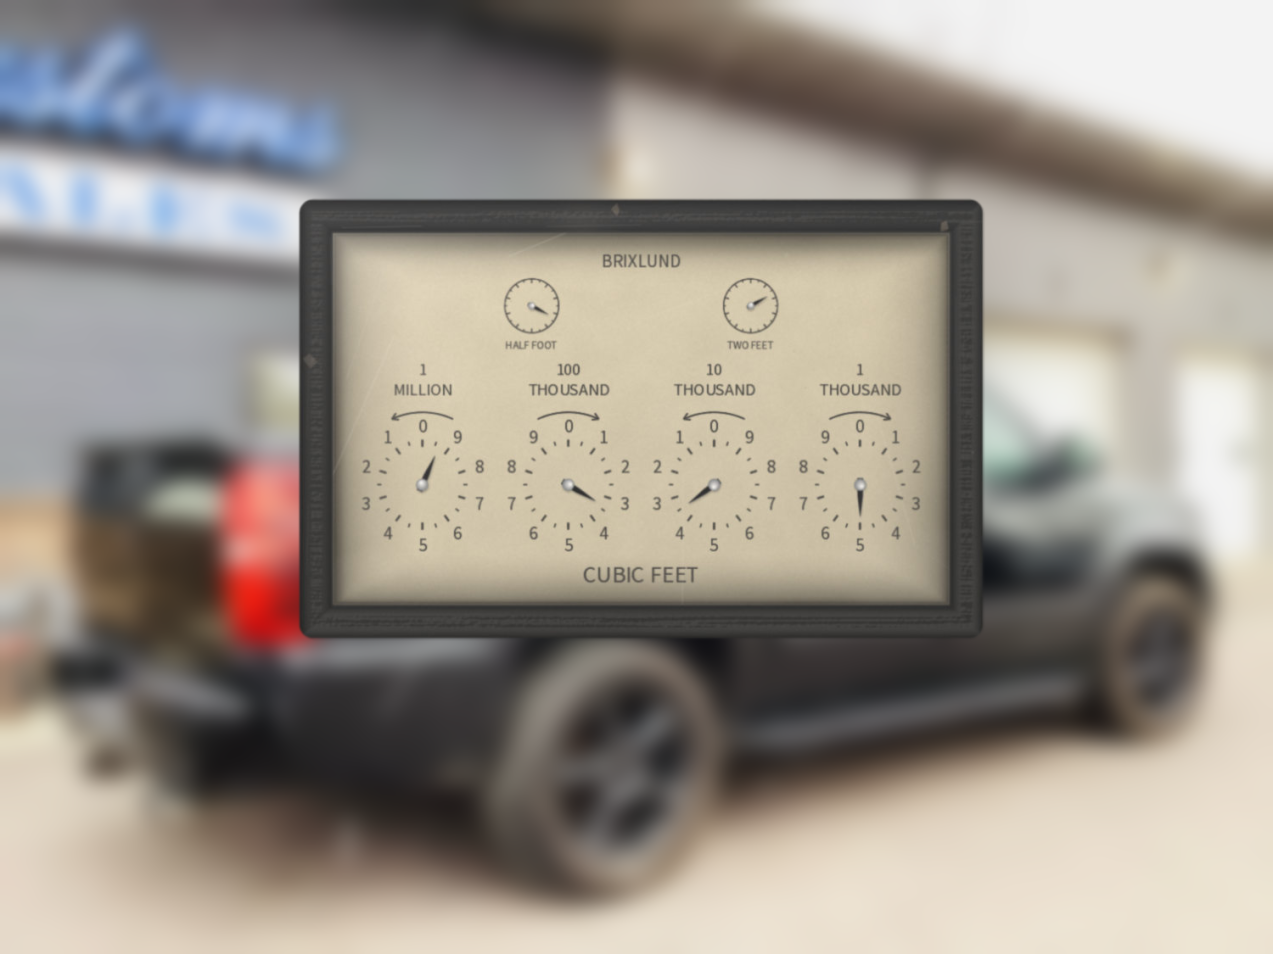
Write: **933500** ft³
